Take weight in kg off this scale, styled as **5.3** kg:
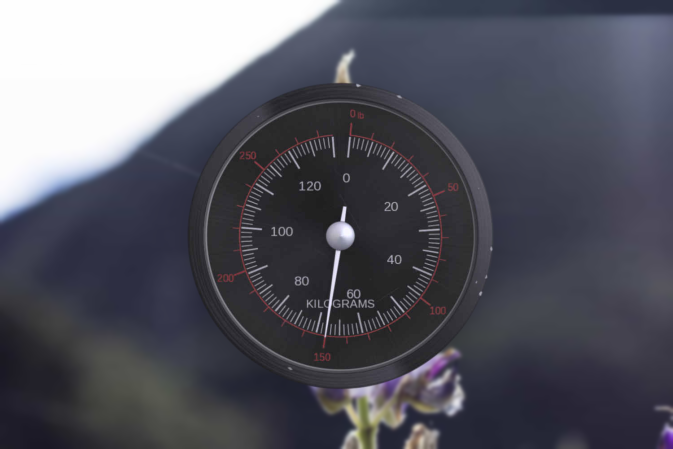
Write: **68** kg
